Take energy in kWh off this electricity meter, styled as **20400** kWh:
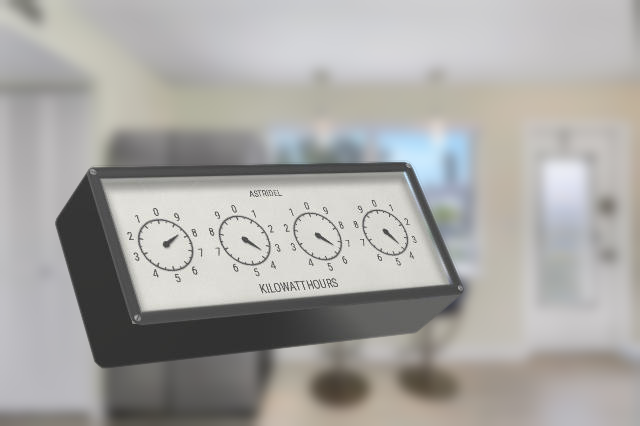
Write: **8364** kWh
